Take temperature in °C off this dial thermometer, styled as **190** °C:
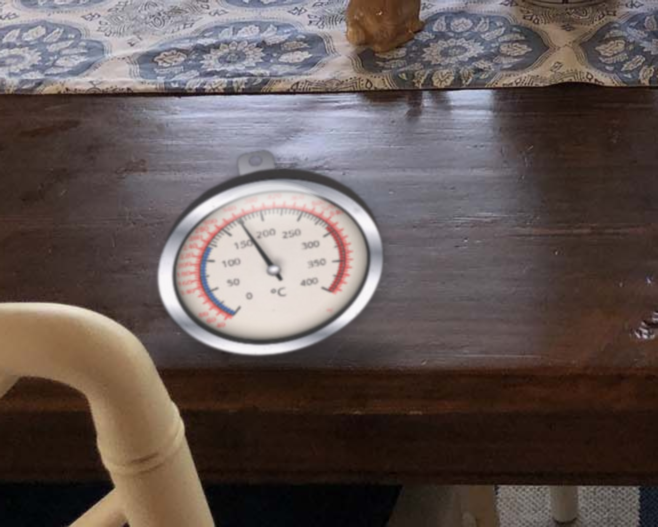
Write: **175** °C
